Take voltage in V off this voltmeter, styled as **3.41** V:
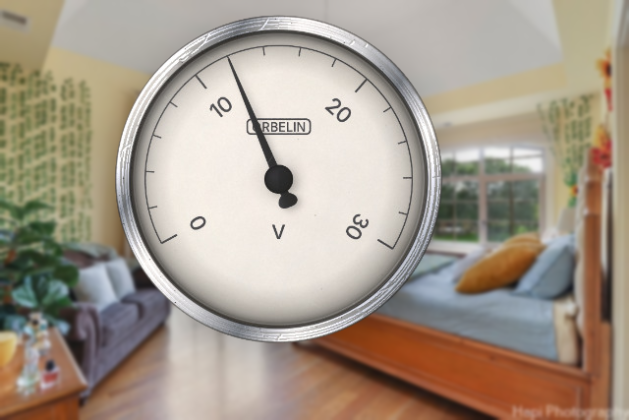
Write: **12** V
